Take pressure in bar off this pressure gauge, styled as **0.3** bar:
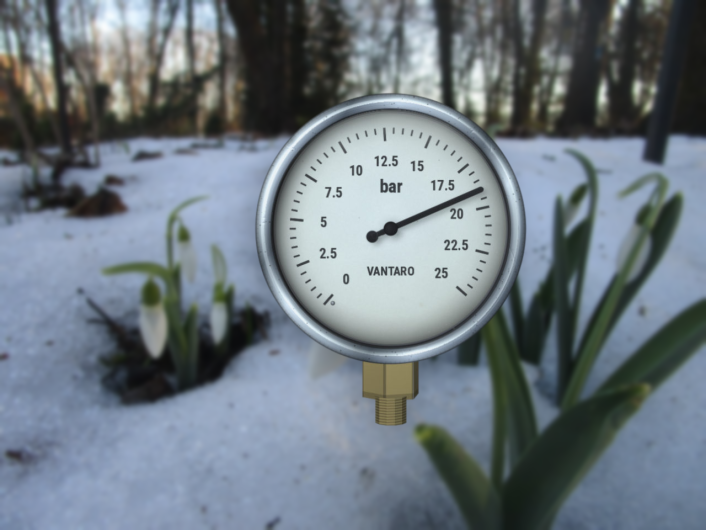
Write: **19** bar
